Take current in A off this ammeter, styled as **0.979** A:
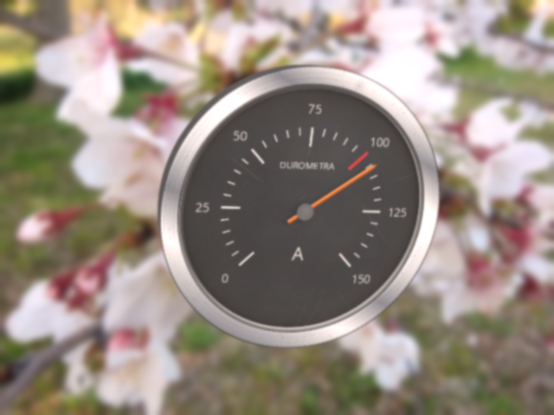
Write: **105** A
